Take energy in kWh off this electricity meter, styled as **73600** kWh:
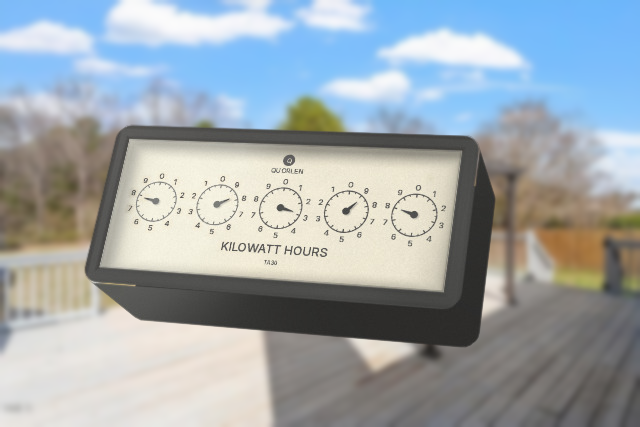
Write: **78288** kWh
